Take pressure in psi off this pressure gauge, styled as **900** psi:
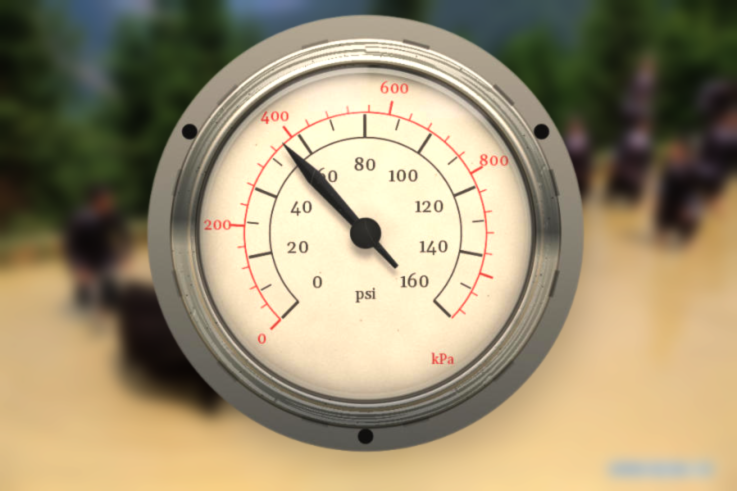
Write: **55** psi
